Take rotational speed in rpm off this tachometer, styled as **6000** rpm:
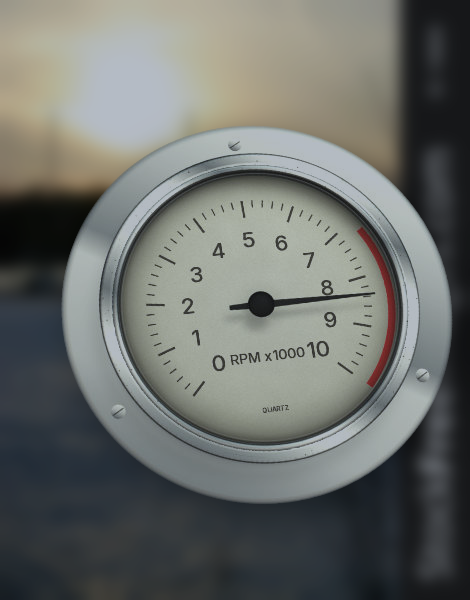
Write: **8400** rpm
